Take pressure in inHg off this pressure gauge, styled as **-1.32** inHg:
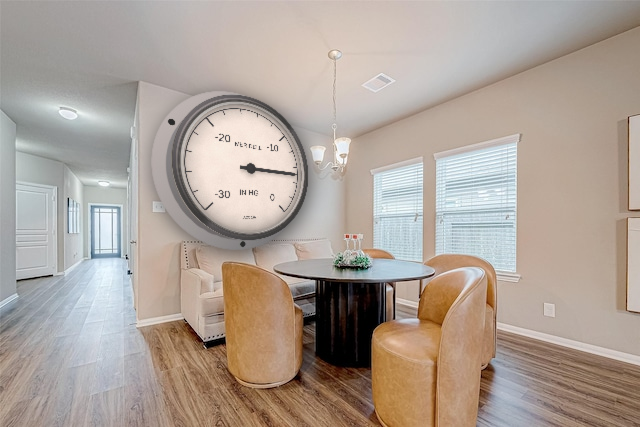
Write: **-5** inHg
